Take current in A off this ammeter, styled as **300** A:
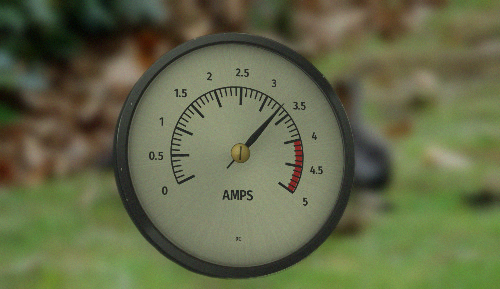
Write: **3.3** A
